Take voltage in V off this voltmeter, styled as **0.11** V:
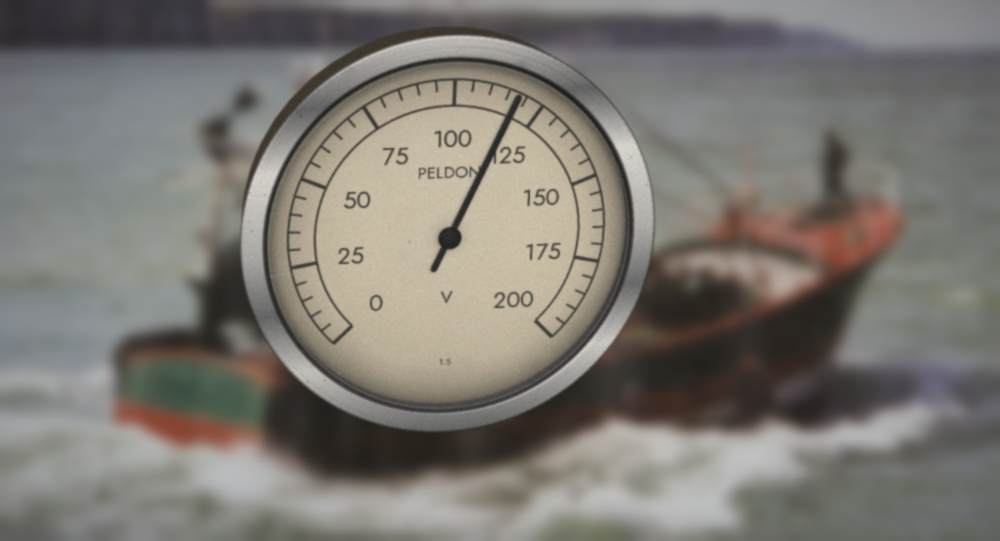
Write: **117.5** V
